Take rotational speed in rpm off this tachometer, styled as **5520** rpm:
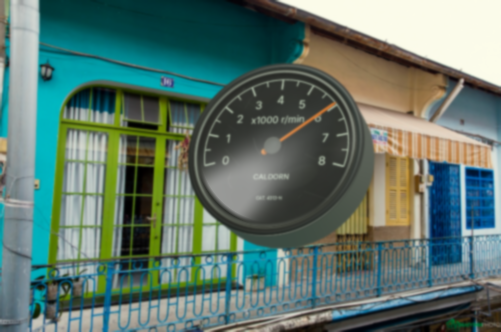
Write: **6000** rpm
